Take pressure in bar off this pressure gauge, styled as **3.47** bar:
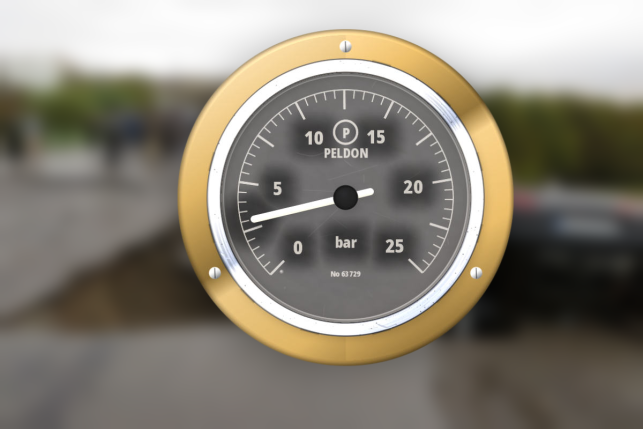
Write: **3** bar
